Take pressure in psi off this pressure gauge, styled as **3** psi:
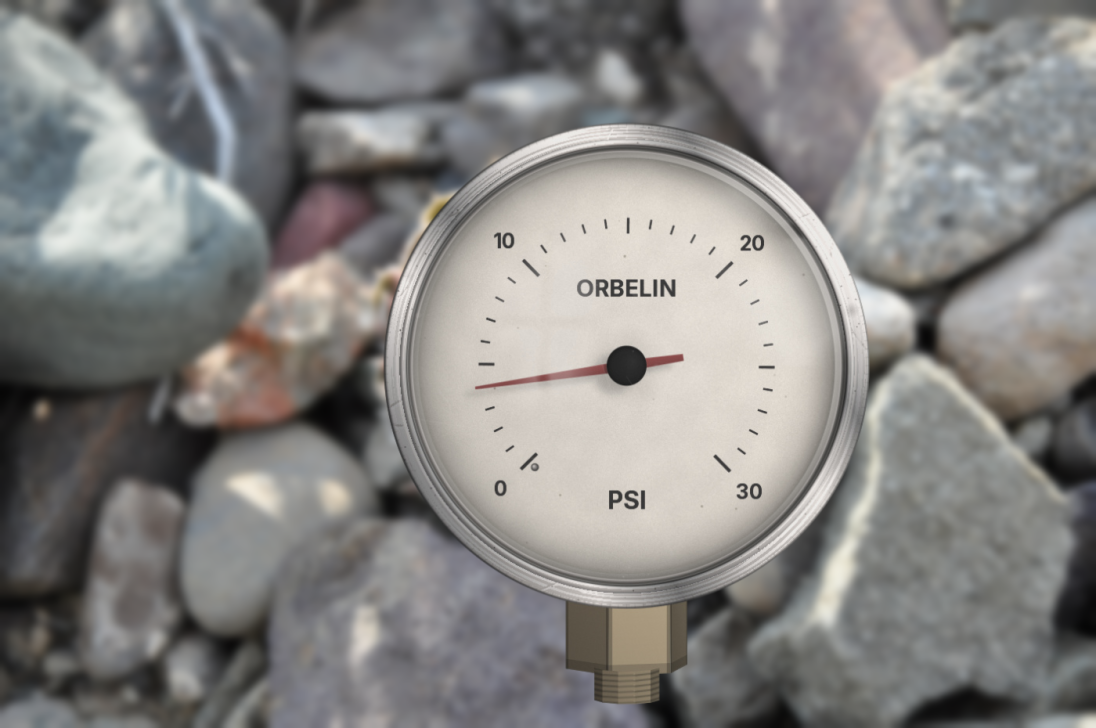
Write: **4** psi
